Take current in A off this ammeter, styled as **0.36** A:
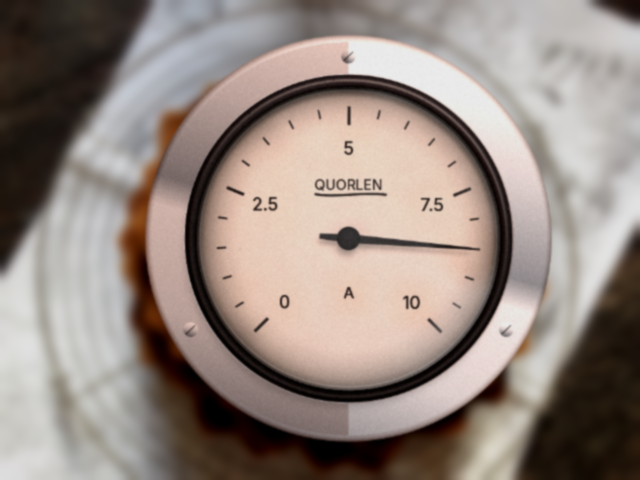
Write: **8.5** A
